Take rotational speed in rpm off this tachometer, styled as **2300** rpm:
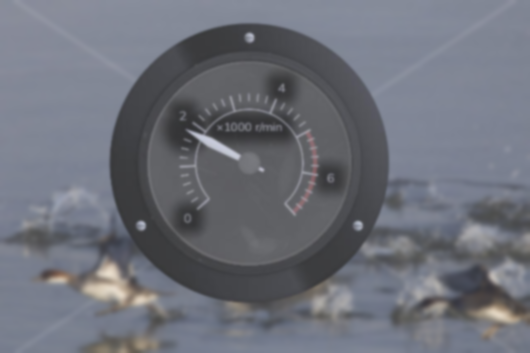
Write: **1800** rpm
